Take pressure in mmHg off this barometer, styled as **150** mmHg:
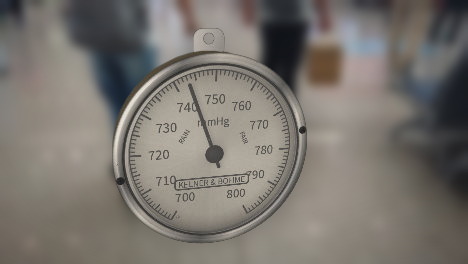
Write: **743** mmHg
